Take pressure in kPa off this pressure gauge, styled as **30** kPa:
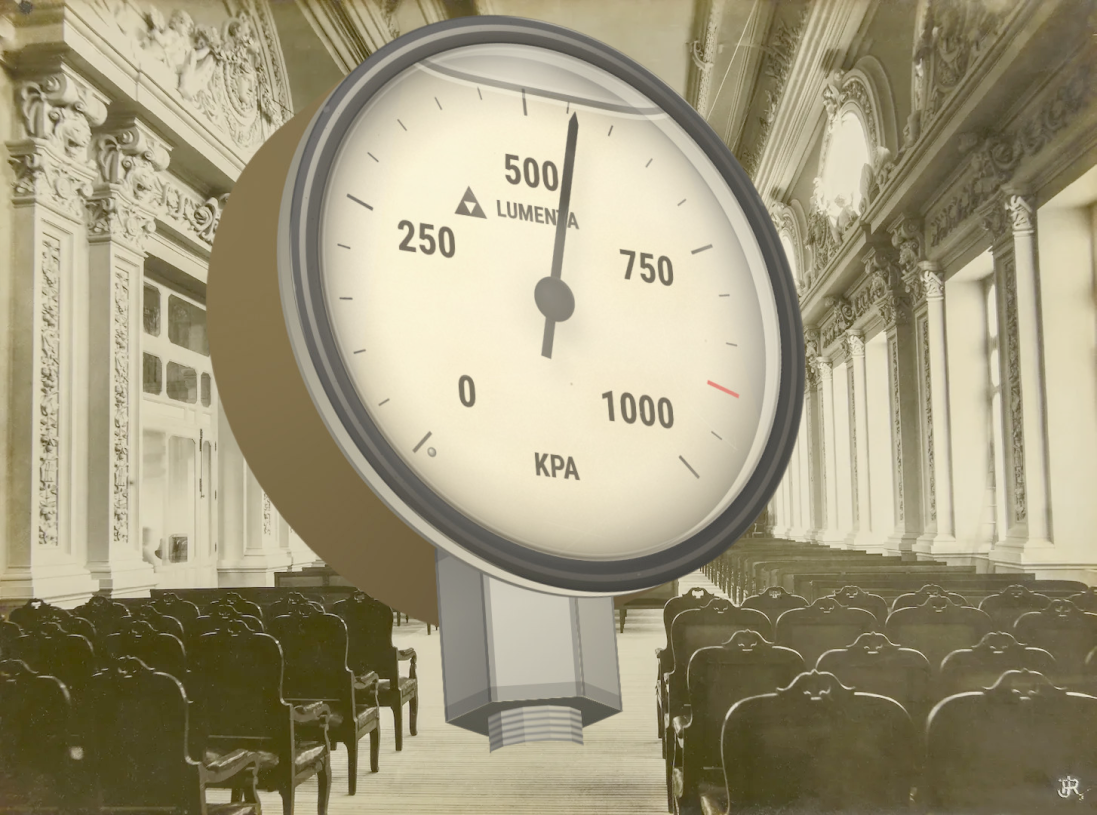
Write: **550** kPa
